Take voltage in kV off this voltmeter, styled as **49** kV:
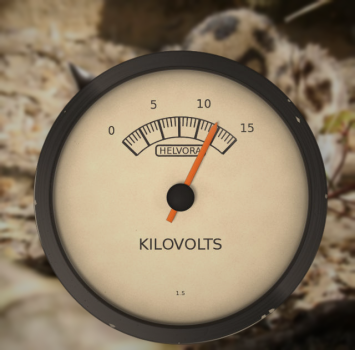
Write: **12** kV
